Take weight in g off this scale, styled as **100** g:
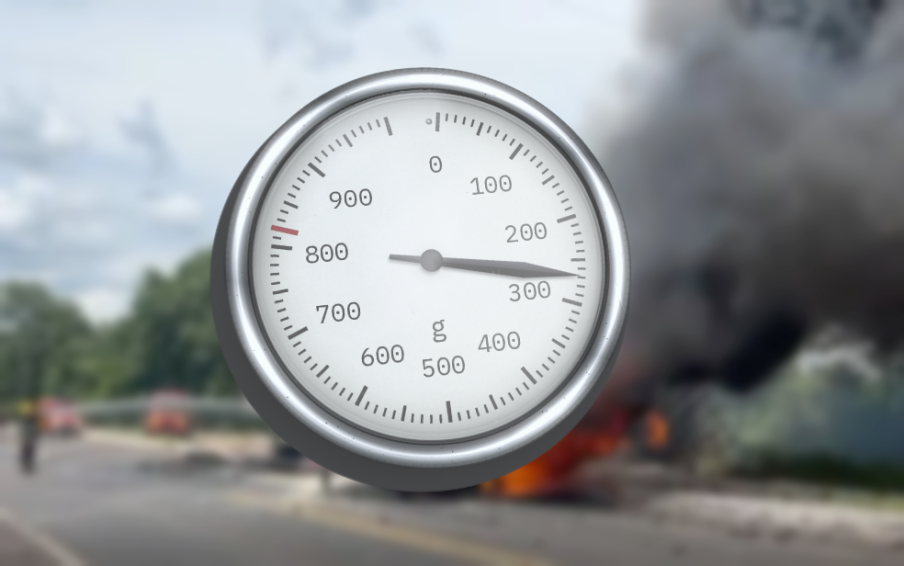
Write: **270** g
